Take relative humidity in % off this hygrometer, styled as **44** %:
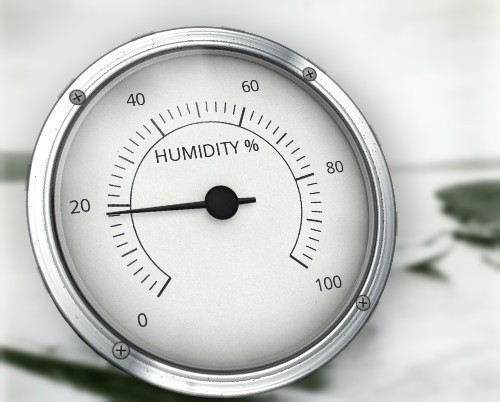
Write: **18** %
